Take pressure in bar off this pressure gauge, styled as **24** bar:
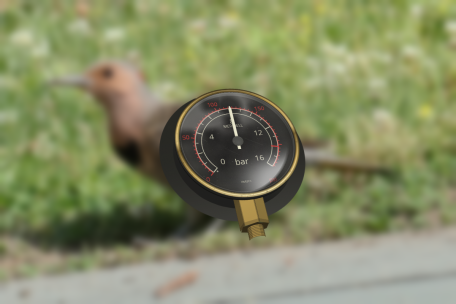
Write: **8** bar
